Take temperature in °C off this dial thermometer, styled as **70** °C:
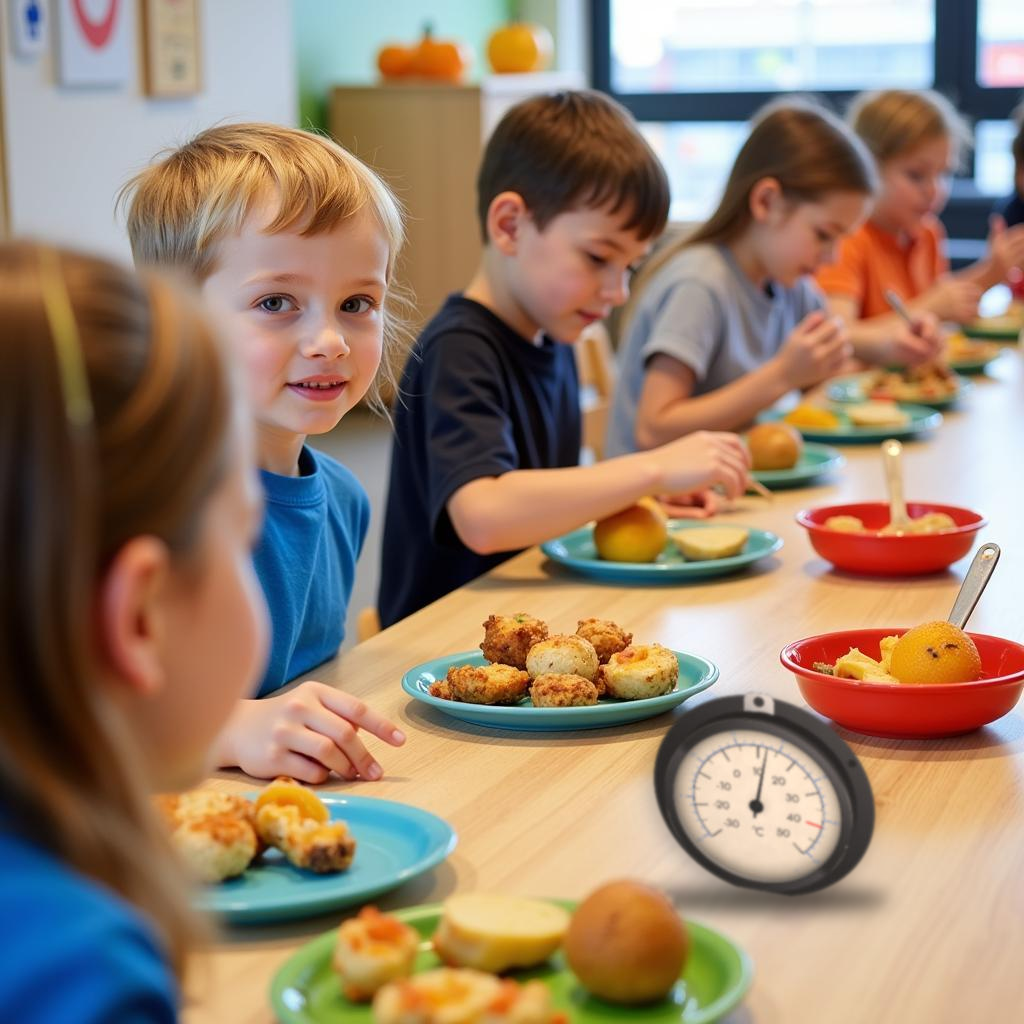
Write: **12.5** °C
